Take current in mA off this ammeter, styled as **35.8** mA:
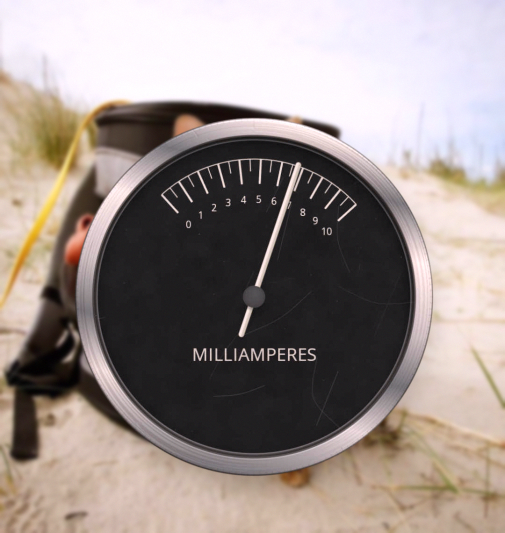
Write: **6.75** mA
